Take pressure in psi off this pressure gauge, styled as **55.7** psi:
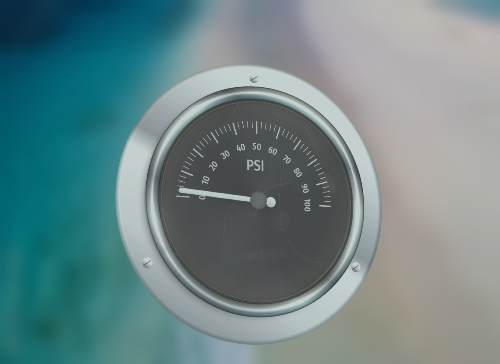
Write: **2** psi
